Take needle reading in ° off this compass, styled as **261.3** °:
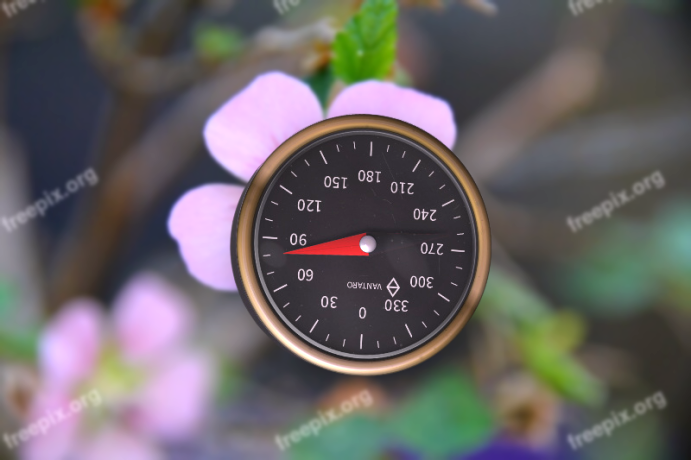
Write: **80** °
